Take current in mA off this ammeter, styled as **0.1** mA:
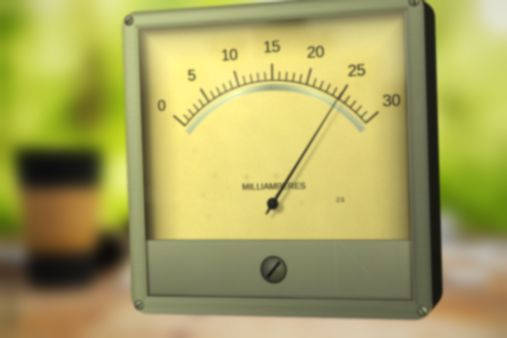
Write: **25** mA
